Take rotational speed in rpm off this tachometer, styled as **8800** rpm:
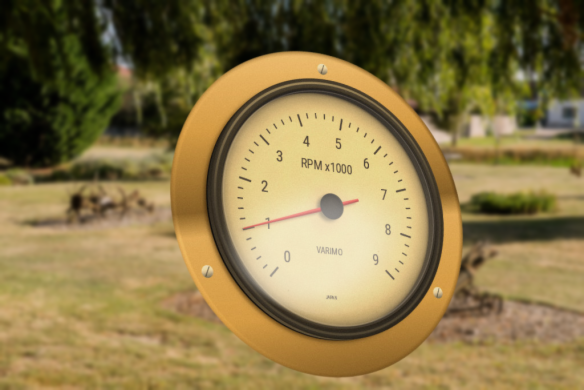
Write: **1000** rpm
